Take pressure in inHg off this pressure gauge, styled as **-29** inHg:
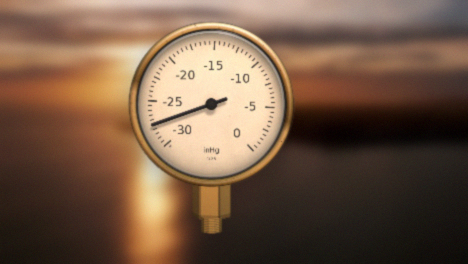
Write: **-27.5** inHg
